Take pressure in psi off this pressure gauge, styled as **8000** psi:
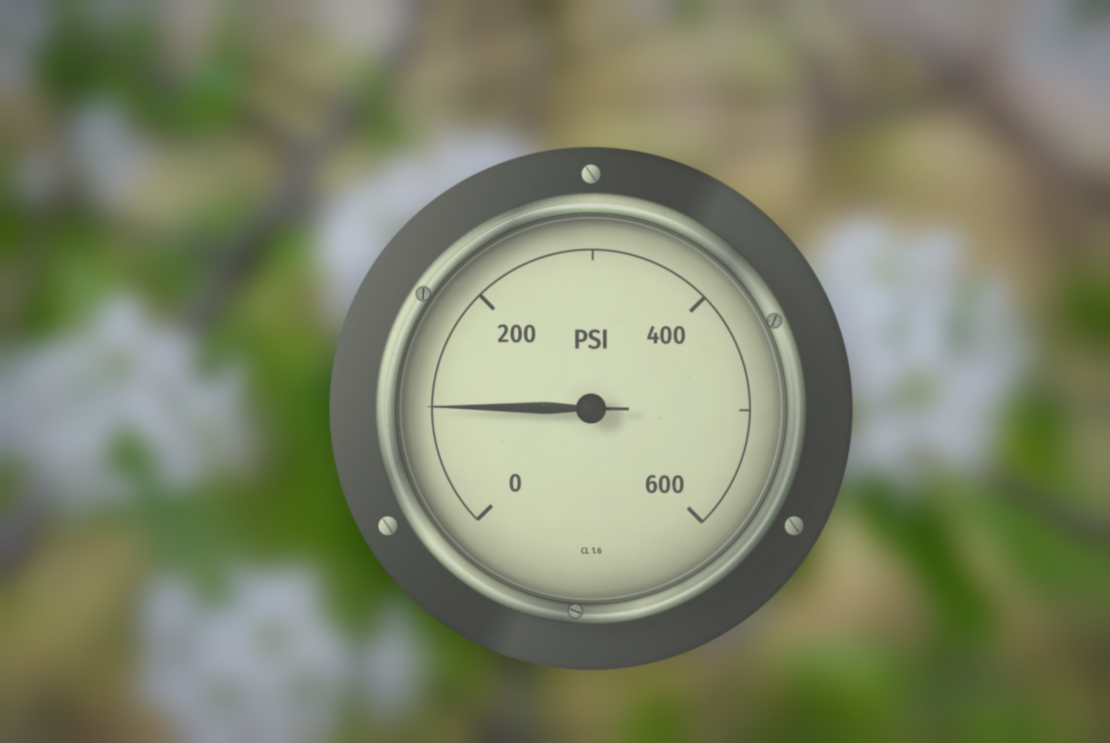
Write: **100** psi
